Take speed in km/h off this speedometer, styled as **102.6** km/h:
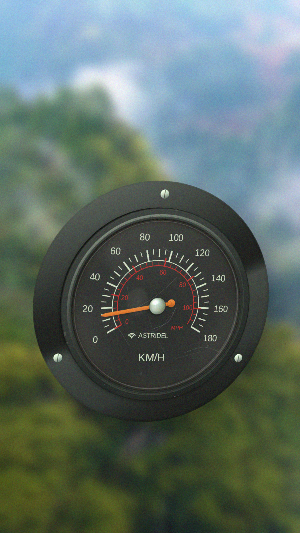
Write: **15** km/h
